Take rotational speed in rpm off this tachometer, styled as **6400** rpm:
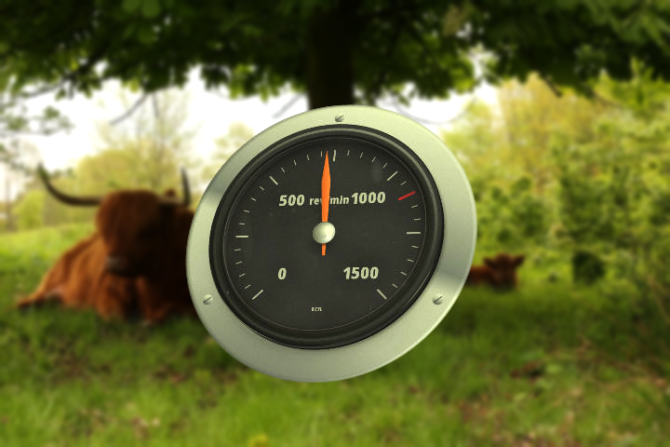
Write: **725** rpm
